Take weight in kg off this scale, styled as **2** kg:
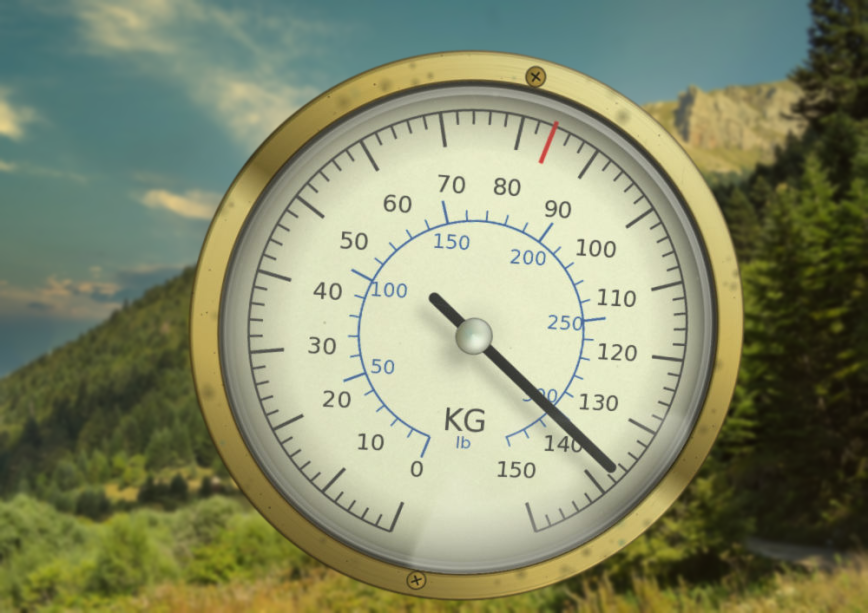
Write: **137** kg
